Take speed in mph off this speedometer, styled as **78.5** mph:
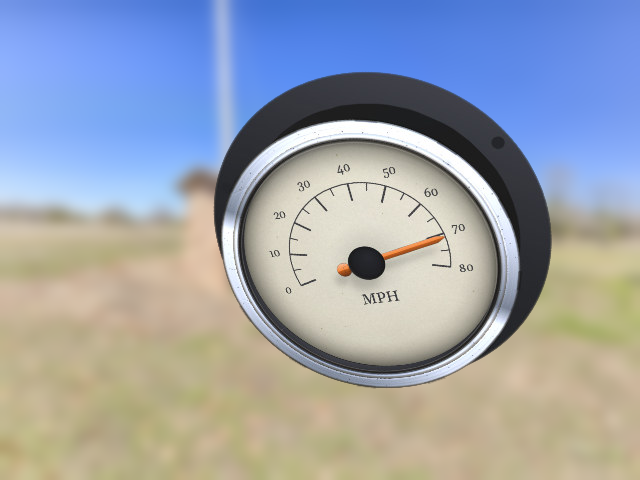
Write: **70** mph
